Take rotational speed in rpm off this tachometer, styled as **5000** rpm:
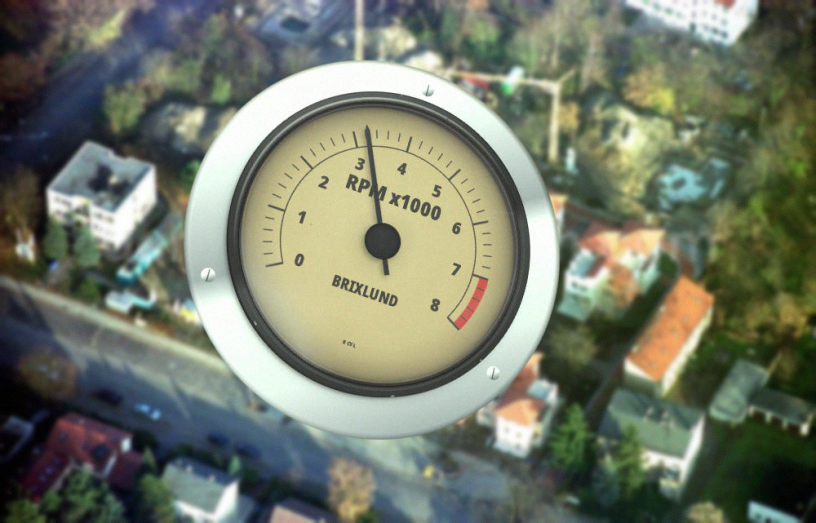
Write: **3200** rpm
